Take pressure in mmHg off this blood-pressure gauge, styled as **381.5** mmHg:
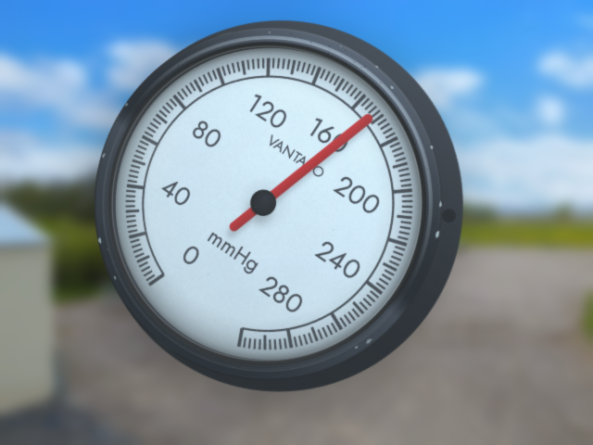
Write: **168** mmHg
